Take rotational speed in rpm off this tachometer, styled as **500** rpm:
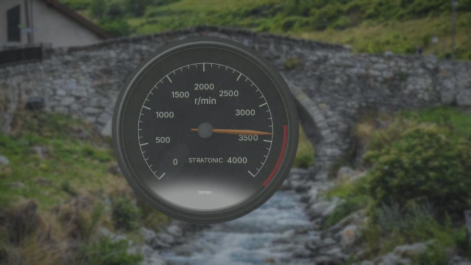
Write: **3400** rpm
